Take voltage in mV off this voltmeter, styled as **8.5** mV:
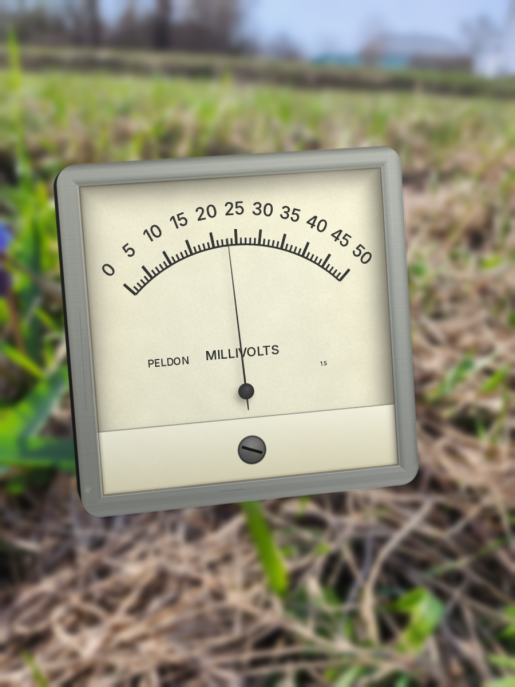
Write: **23** mV
